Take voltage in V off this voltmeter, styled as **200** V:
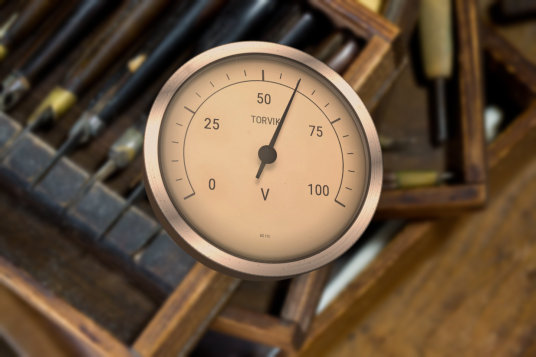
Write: **60** V
